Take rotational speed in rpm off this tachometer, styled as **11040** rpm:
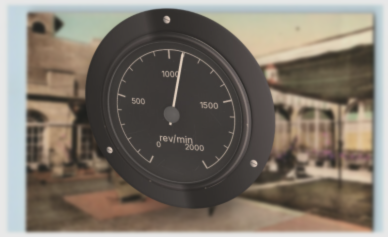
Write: **1100** rpm
